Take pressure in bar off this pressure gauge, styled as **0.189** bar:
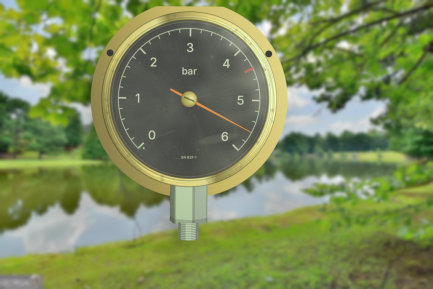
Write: **5.6** bar
